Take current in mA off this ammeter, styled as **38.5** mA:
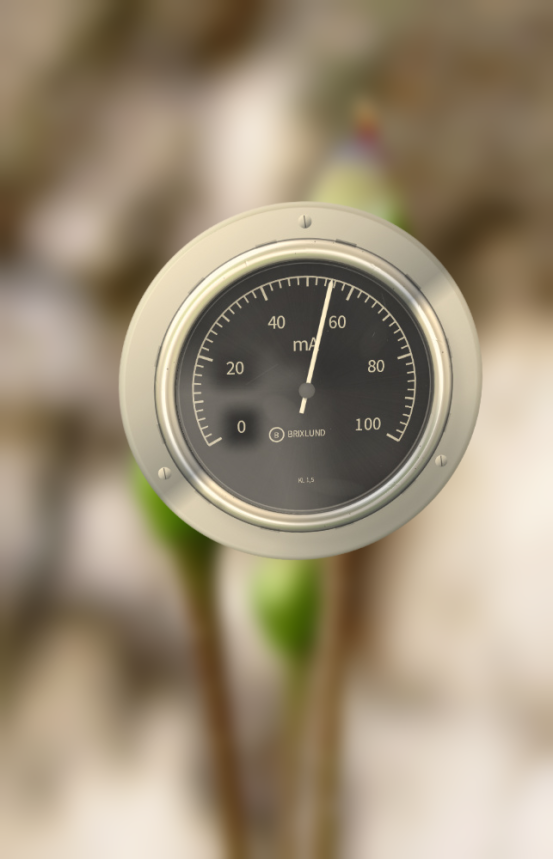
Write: **55** mA
